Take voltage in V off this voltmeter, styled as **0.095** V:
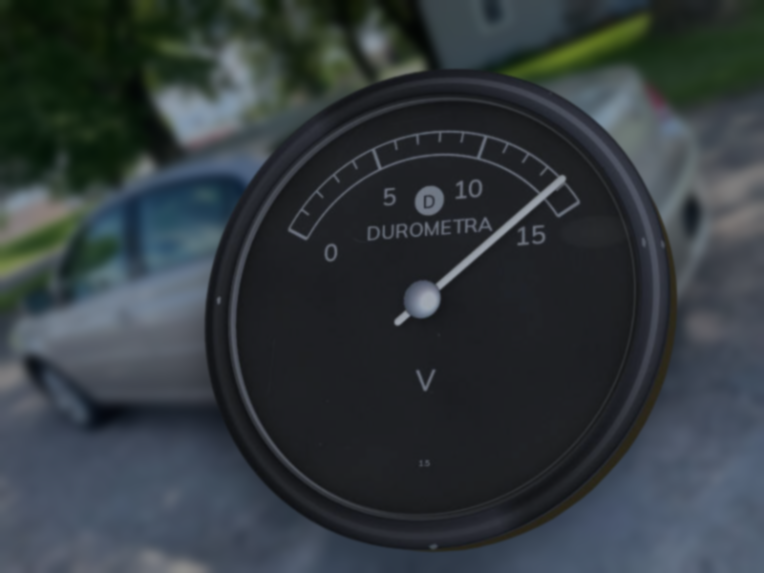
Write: **14** V
